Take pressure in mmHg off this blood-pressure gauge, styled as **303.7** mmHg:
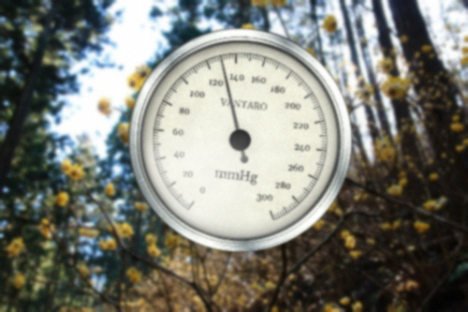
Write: **130** mmHg
